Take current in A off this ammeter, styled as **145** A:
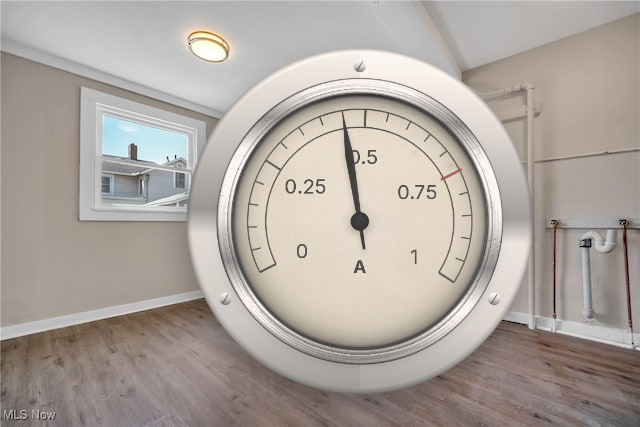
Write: **0.45** A
